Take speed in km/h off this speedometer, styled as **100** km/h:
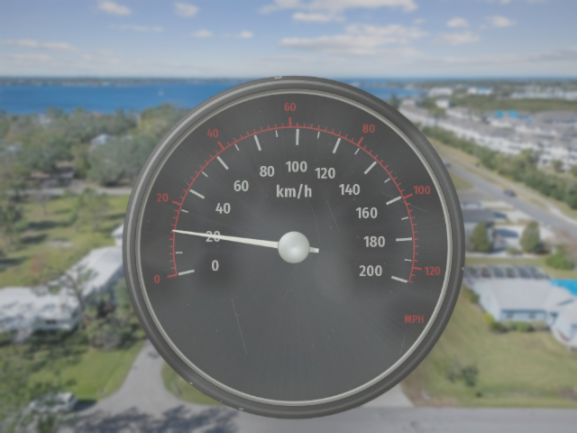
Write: **20** km/h
